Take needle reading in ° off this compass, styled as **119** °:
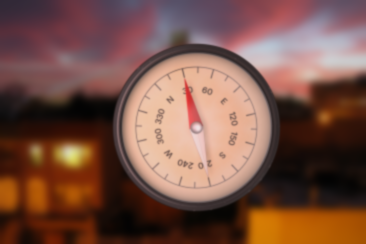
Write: **30** °
